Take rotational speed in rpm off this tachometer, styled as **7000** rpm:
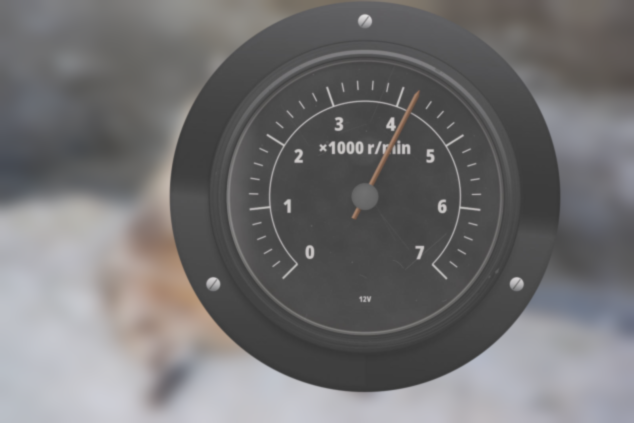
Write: **4200** rpm
